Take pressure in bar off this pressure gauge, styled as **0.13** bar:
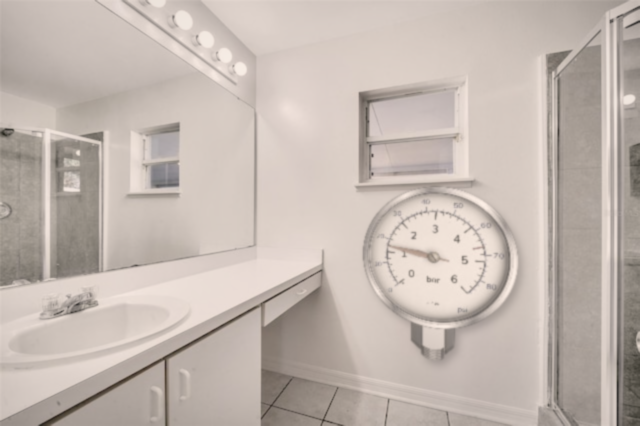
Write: **1.2** bar
